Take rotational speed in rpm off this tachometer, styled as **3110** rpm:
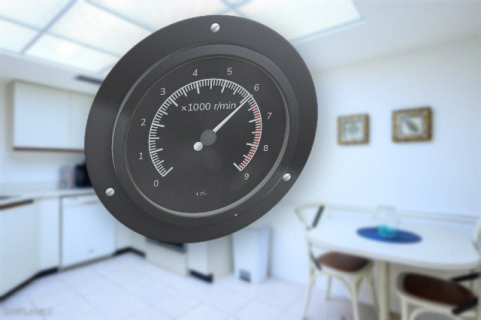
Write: **6000** rpm
